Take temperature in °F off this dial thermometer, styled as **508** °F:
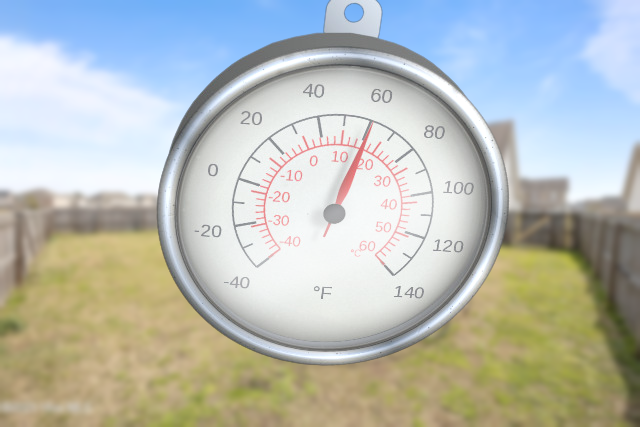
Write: **60** °F
